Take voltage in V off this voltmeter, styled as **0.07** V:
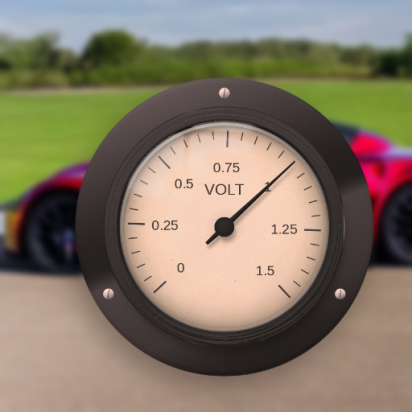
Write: **1** V
